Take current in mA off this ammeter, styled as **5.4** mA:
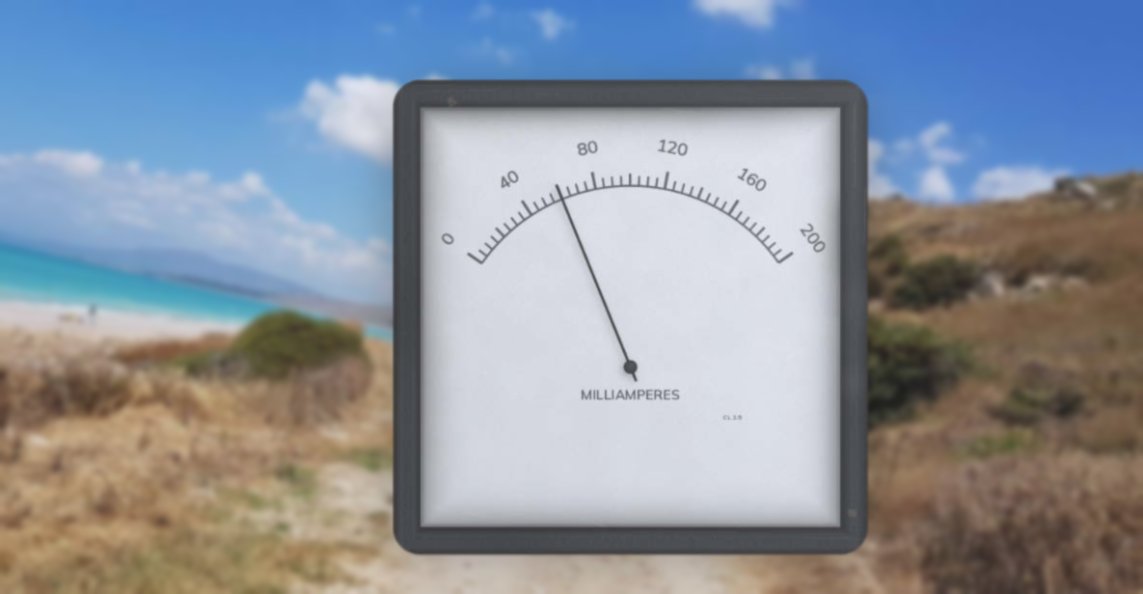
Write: **60** mA
